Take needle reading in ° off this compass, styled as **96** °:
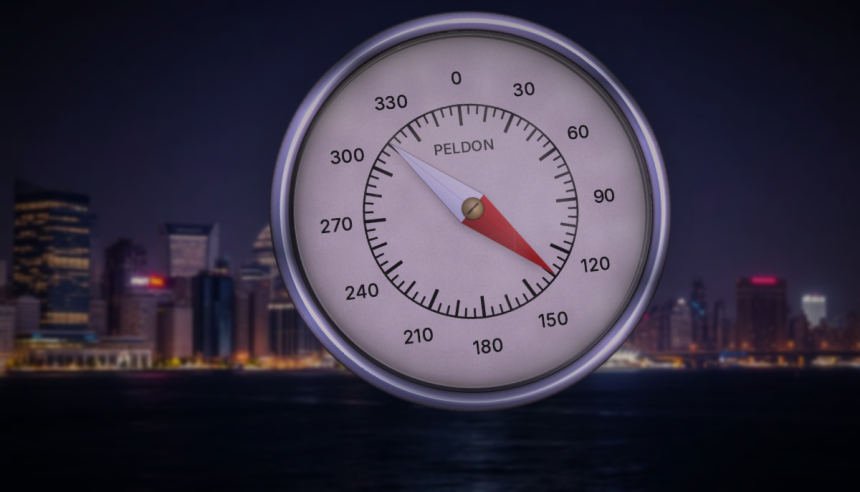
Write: **135** °
